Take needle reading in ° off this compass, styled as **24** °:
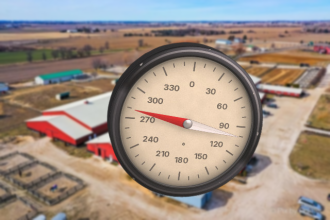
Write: **280** °
